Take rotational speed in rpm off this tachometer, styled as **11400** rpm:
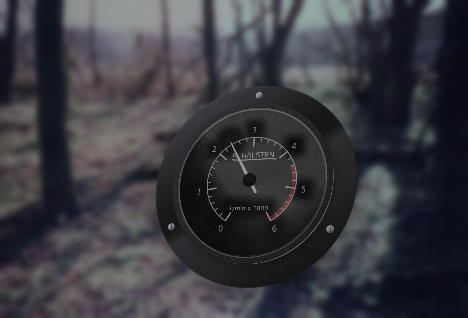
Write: **2400** rpm
